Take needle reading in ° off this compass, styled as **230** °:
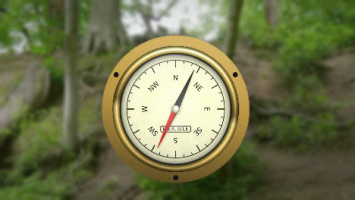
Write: **205** °
